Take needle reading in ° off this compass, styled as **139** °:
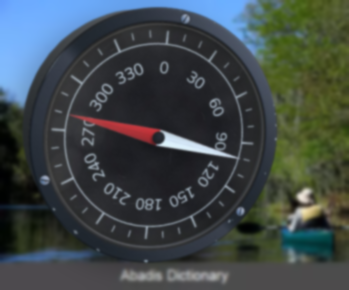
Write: **280** °
